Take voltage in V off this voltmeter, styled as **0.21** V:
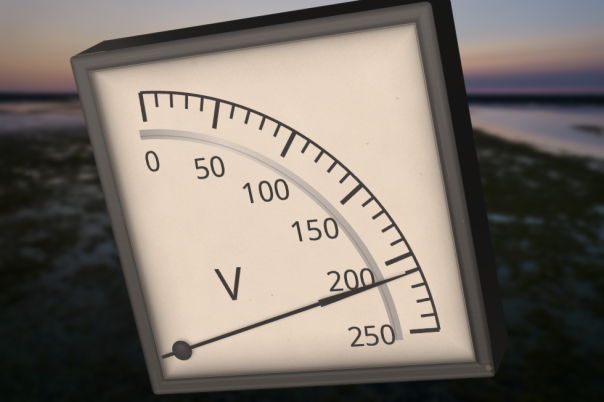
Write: **210** V
